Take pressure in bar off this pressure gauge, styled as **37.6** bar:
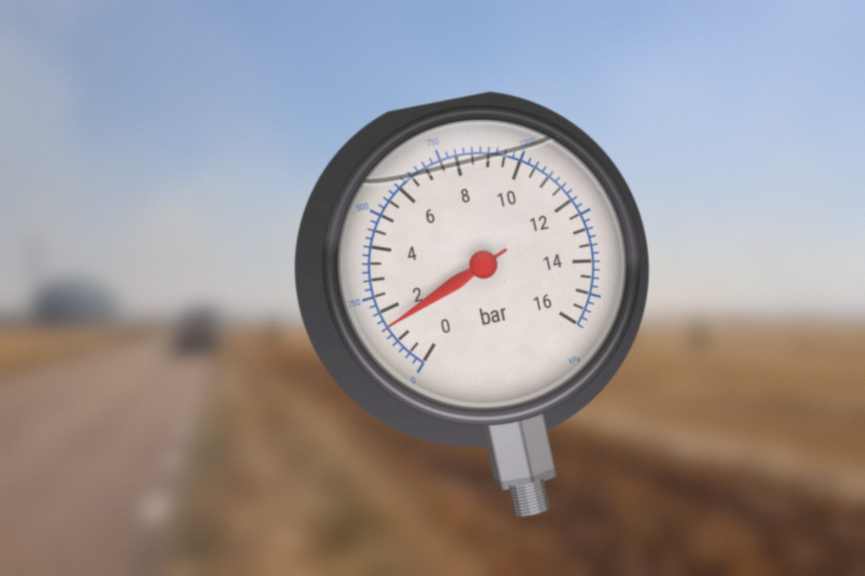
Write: **1.5** bar
